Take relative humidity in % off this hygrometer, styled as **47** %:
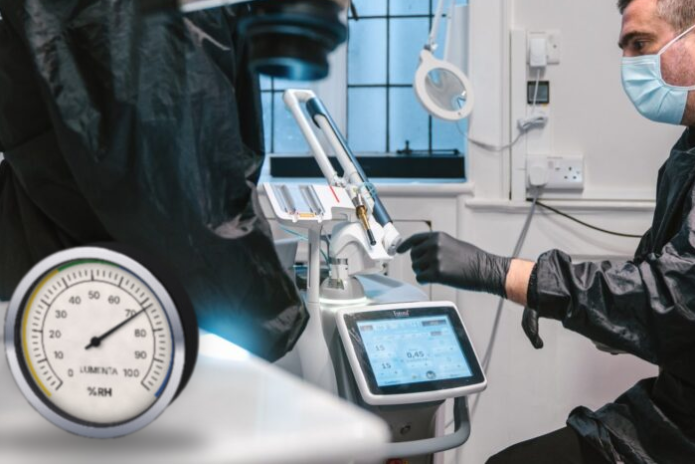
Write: **72** %
